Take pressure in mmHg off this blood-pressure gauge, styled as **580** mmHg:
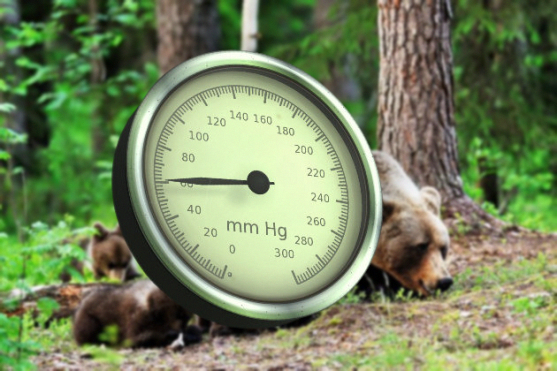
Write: **60** mmHg
